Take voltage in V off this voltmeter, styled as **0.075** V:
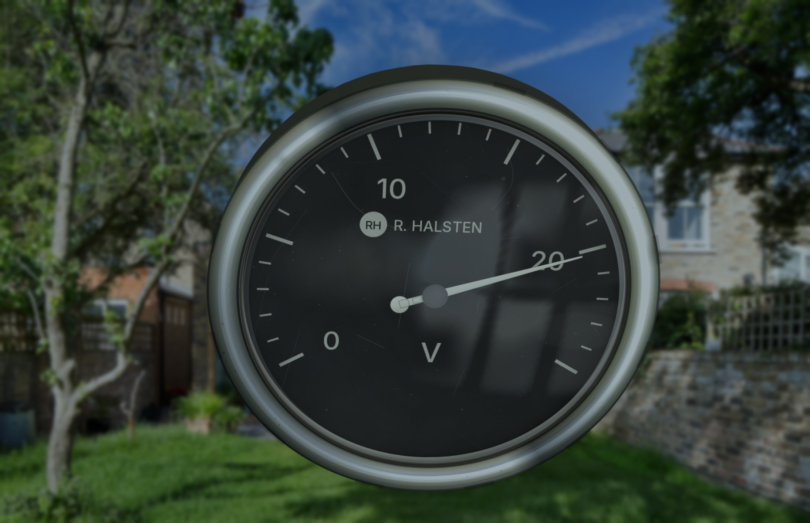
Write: **20** V
